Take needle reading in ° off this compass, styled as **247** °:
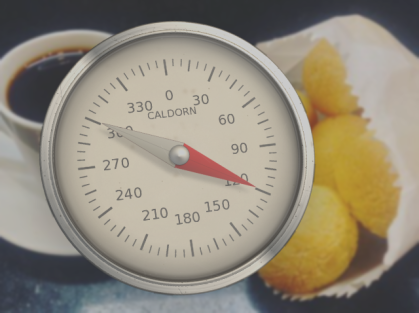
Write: **120** °
